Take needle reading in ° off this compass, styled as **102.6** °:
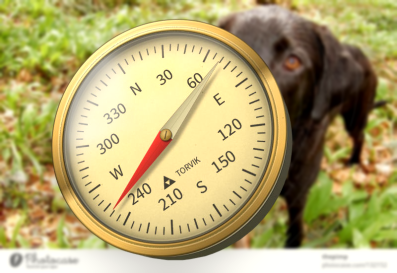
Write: **250** °
